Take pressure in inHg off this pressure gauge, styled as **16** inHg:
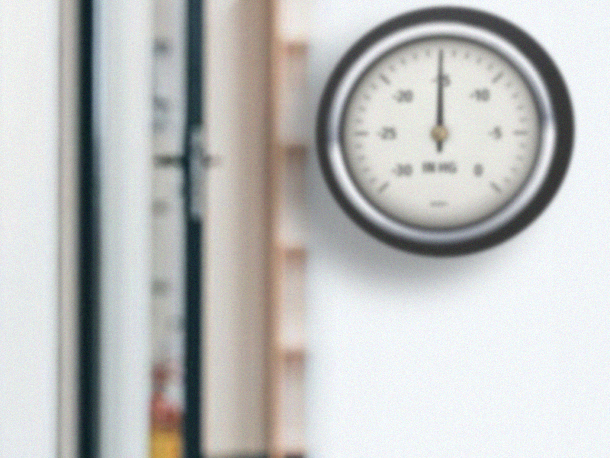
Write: **-15** inHg
